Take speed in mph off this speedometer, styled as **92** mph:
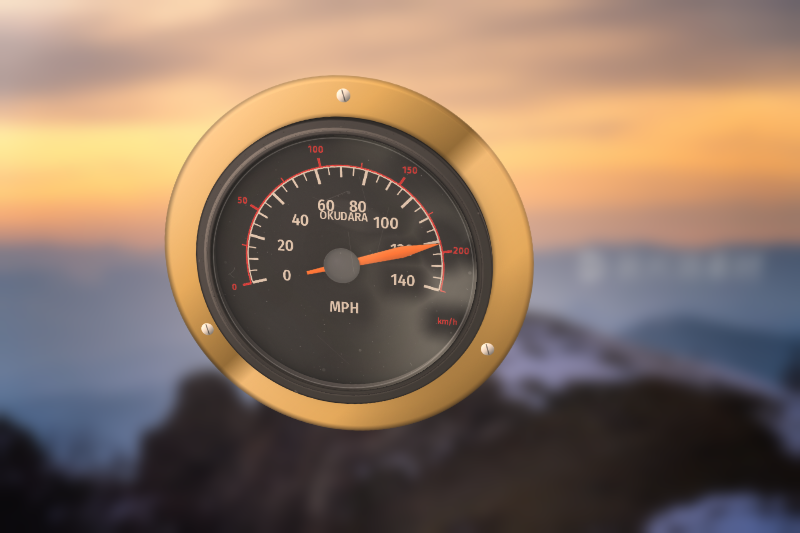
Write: **120** mph
